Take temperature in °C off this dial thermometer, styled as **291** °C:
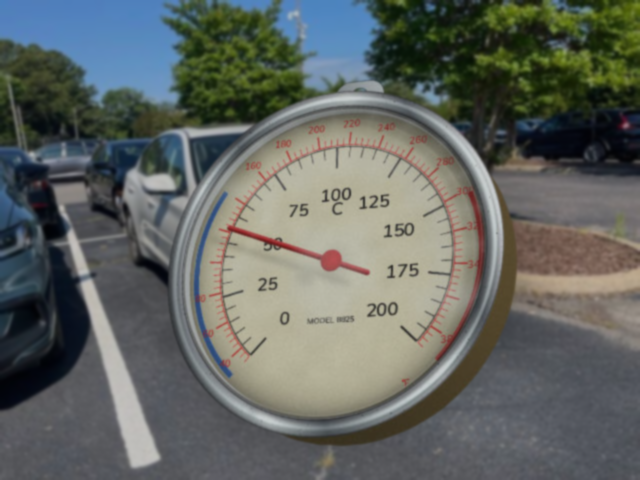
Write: **50** °C
